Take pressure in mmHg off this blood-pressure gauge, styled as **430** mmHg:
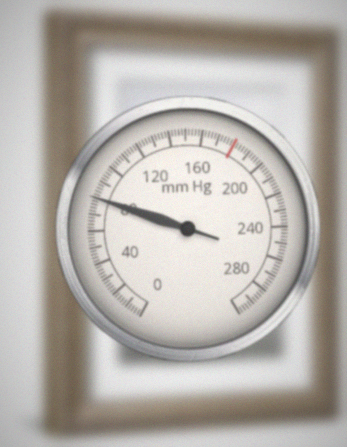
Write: **80** mmHg
